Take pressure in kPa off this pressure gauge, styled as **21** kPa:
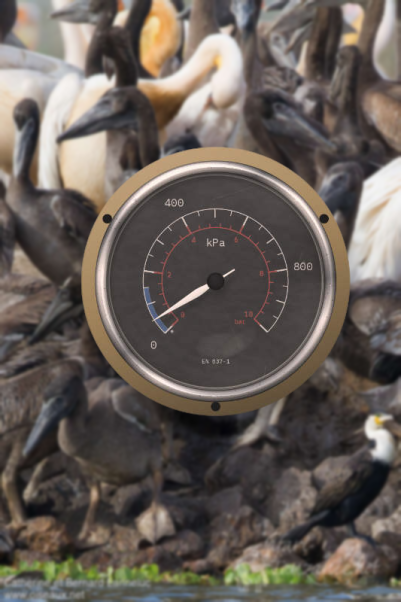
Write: **50** kPa
